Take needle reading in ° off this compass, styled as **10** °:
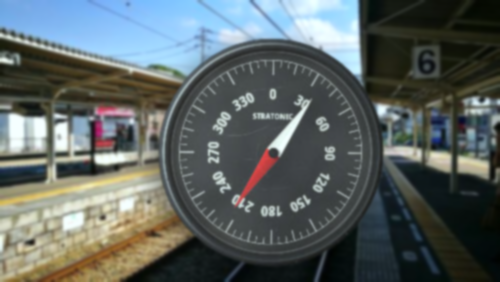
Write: **215** °
